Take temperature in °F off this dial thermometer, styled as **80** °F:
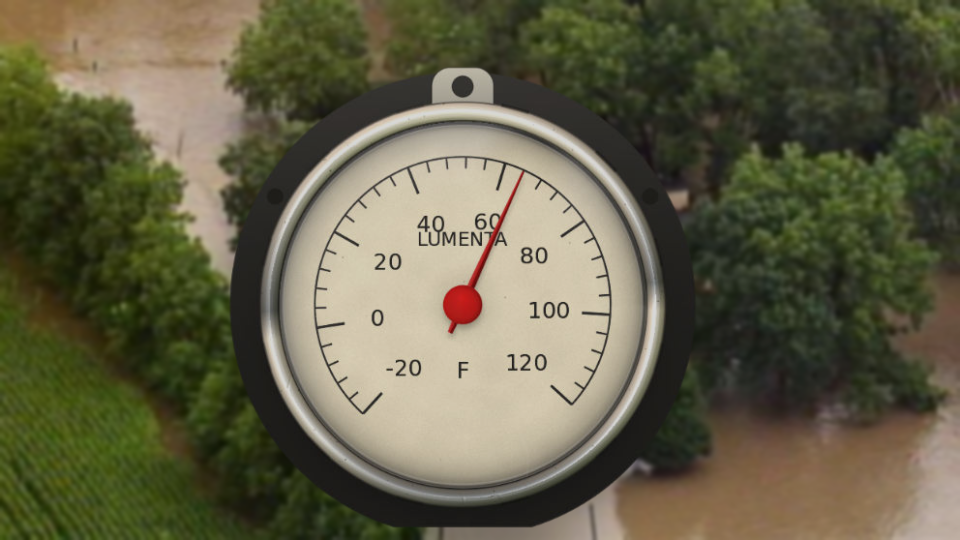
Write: **64** °F
